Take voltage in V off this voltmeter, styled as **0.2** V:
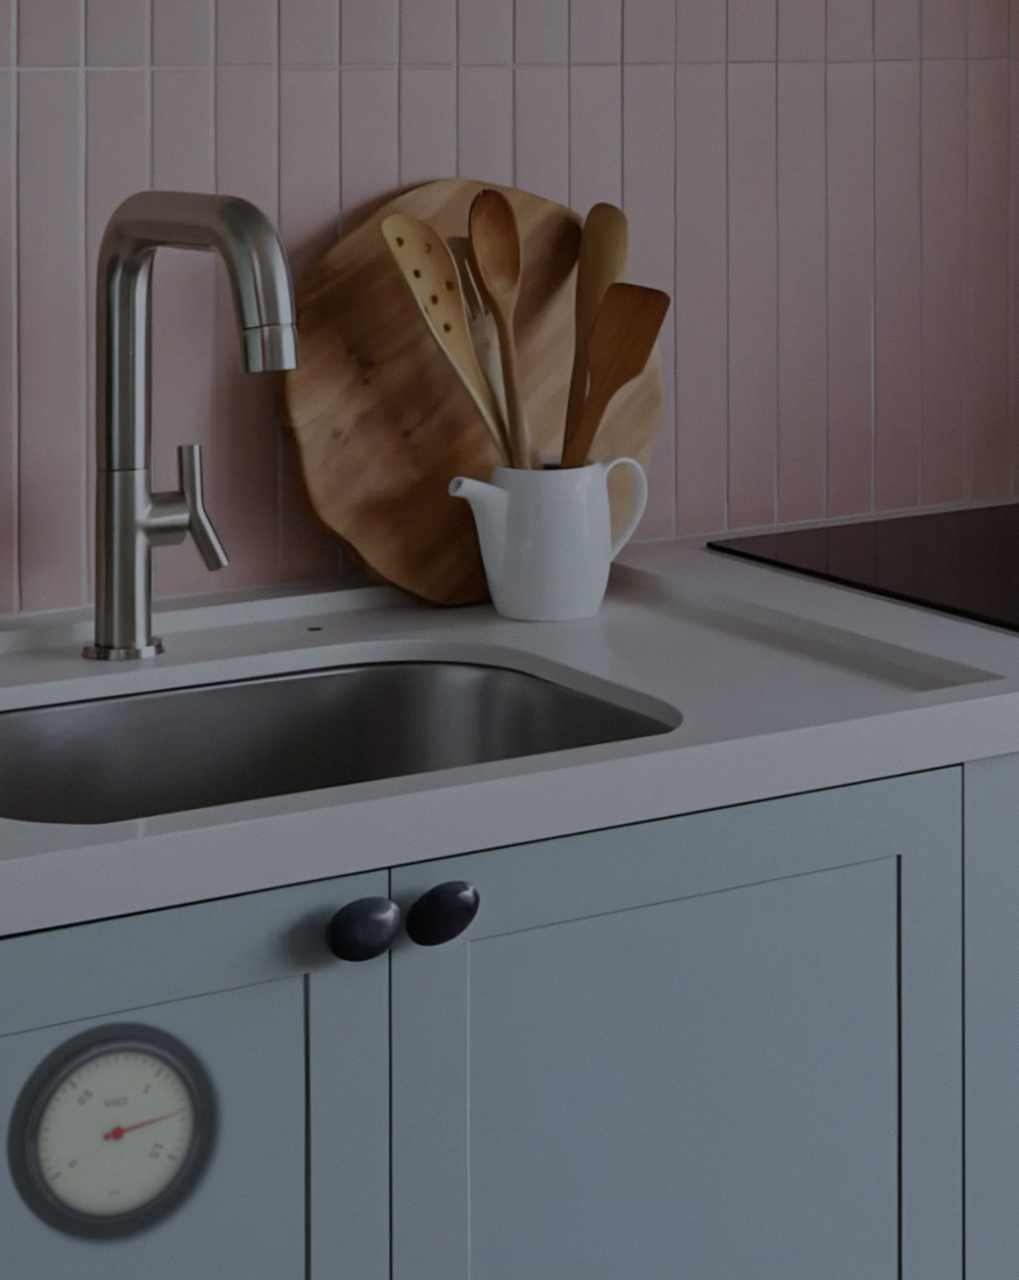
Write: **1.25** V
